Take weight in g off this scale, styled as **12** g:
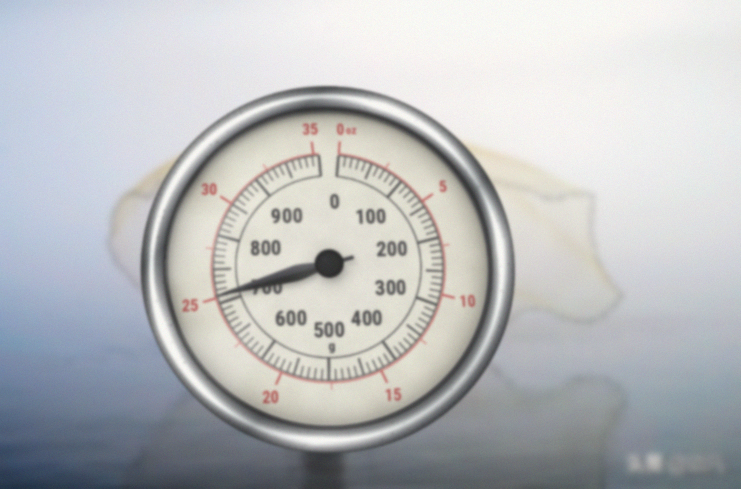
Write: **710** g
